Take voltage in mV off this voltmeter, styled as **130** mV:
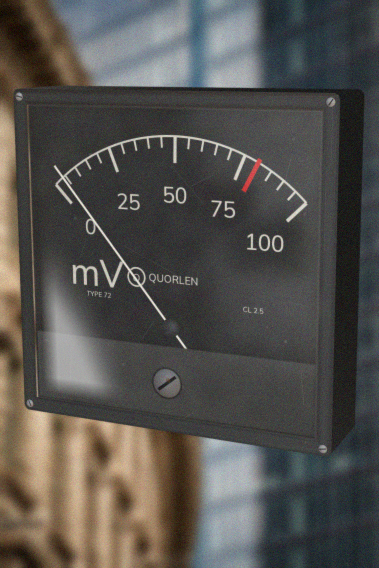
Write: **5** mV
